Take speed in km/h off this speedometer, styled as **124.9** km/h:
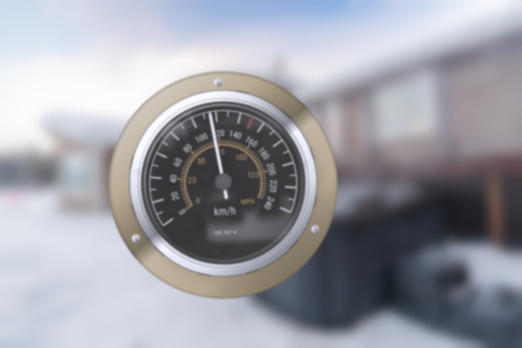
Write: **115** km/h
